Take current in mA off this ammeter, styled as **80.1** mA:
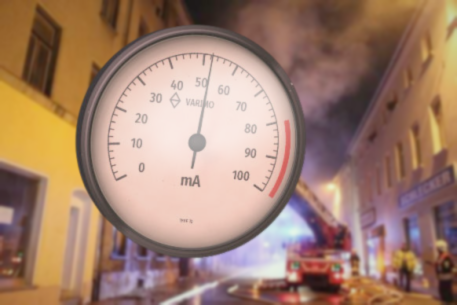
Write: **52** mA
